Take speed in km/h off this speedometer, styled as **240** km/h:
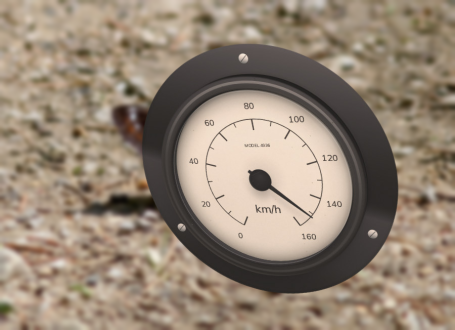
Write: **150** km/h
